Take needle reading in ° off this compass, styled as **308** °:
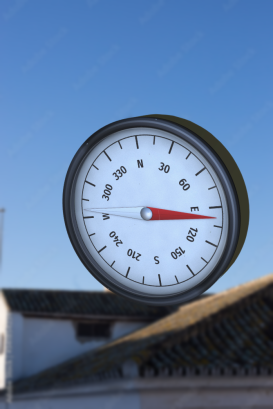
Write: **97.5** °
